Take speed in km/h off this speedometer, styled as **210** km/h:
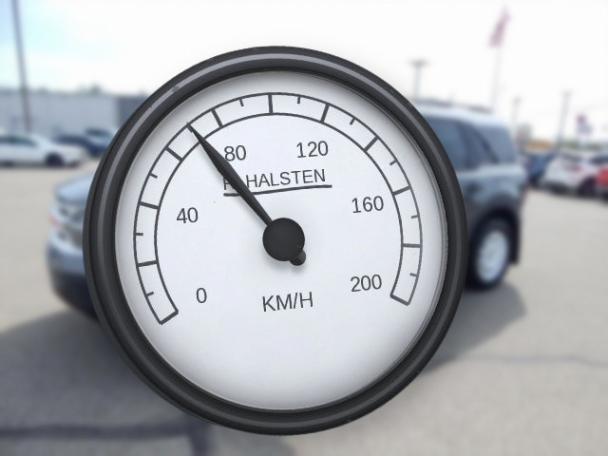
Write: **70** km/h
